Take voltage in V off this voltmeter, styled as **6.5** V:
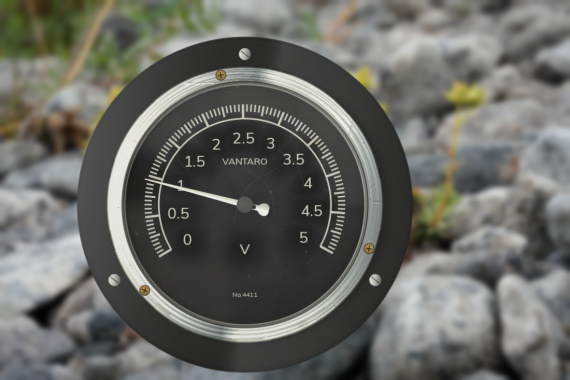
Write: **0.95** V
